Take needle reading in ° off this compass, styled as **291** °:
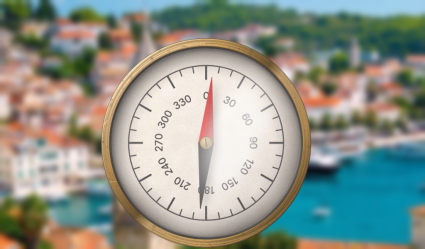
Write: **5** °
